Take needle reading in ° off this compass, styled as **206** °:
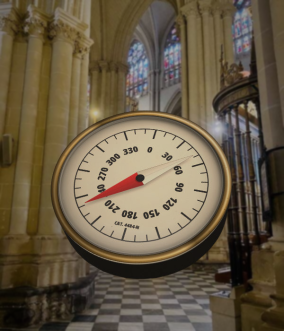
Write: **230** °
